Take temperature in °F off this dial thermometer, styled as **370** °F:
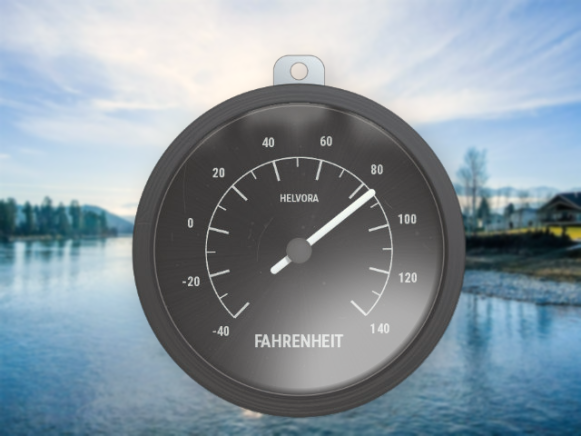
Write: **85** °F
